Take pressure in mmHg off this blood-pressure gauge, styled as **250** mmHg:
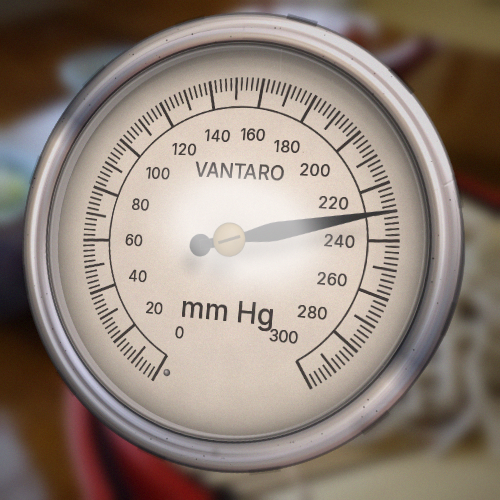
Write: **230** mmHg
